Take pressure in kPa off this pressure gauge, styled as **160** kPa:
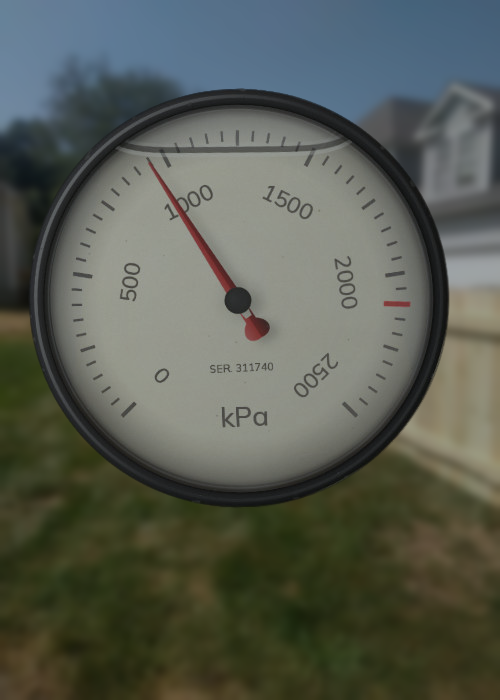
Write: **950** kPa
